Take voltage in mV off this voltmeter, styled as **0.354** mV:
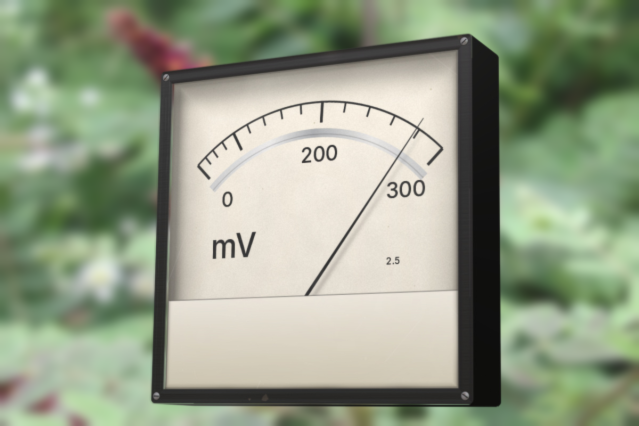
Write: **280** mV
